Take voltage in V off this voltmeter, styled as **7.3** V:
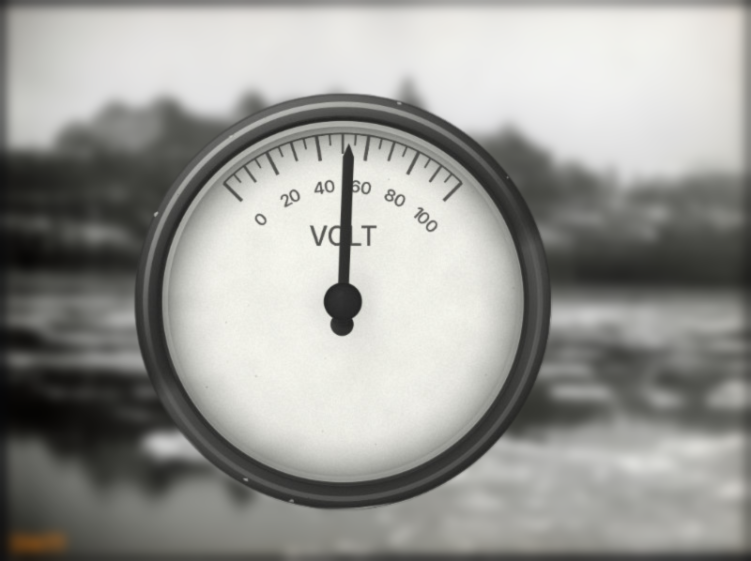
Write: **52.5** V
